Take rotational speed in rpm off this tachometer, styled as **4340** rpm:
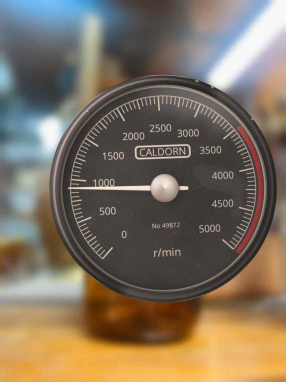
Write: **900** rpm
